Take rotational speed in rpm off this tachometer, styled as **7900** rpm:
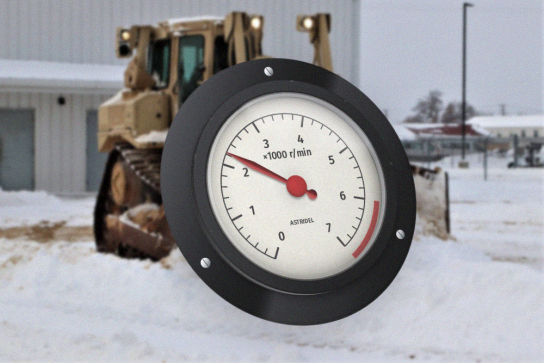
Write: **2200** rpm
